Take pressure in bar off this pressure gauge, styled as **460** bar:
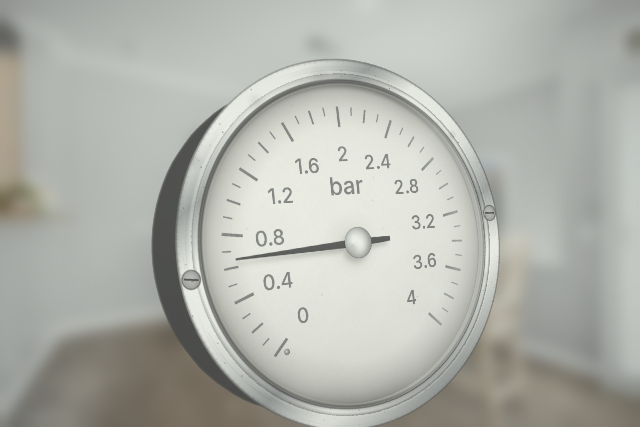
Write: **0.65** bar
